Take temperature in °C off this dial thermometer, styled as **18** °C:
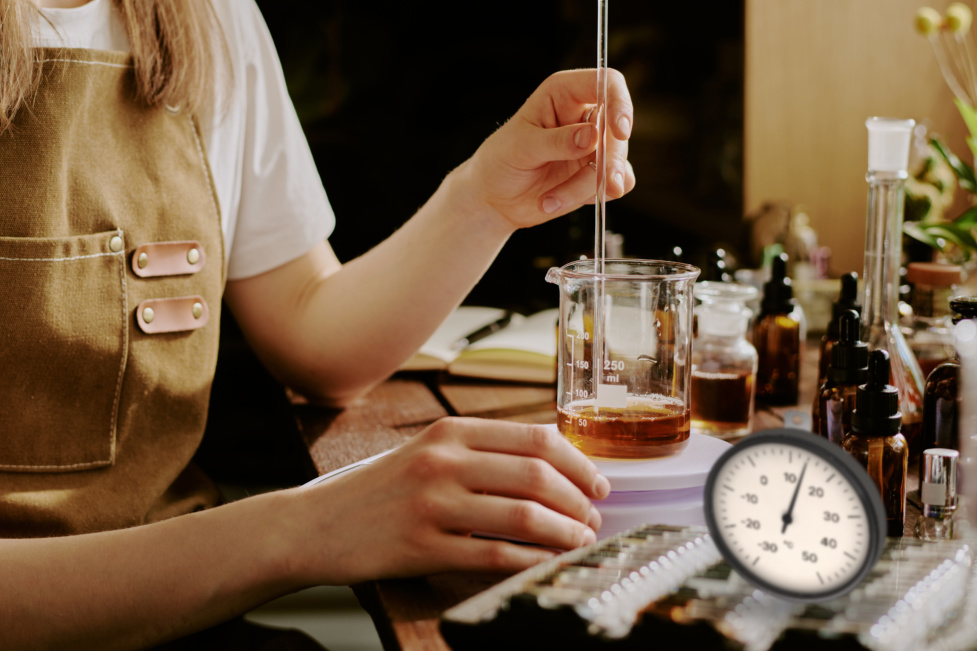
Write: **14** °C
